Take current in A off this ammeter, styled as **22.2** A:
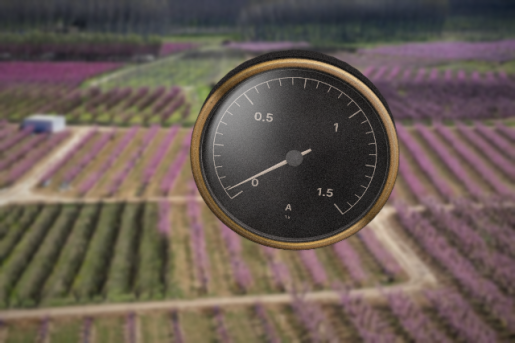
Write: **0.05** A
